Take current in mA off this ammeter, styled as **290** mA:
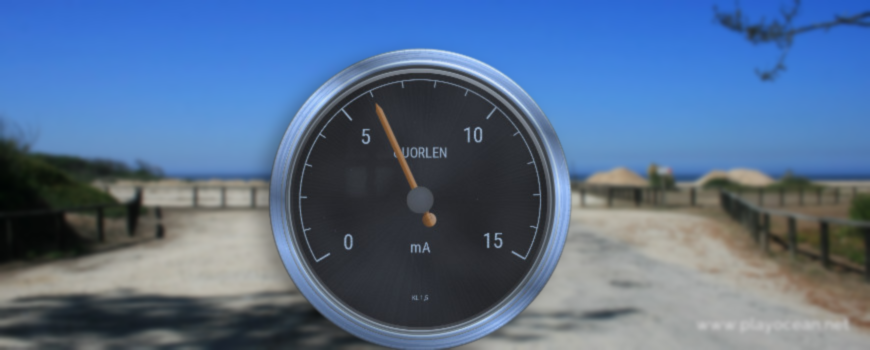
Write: **6** mA
